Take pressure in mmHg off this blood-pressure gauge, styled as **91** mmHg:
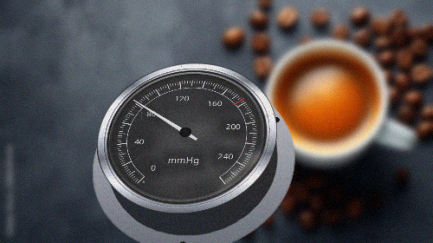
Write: **80** mmHg
